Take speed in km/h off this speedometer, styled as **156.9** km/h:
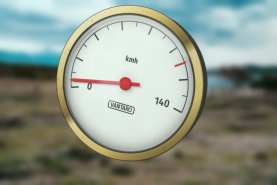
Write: **5** km/h
